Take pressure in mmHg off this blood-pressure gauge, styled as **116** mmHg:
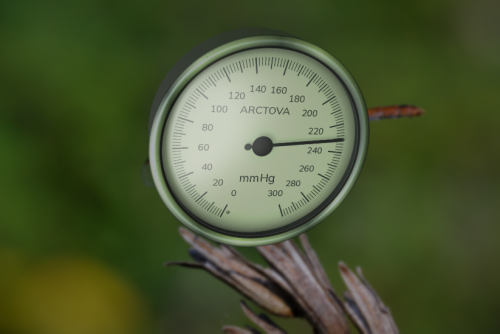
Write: **230** mmHg
